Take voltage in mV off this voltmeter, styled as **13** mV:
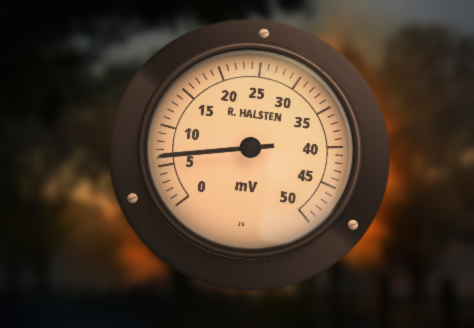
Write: **6** mV
